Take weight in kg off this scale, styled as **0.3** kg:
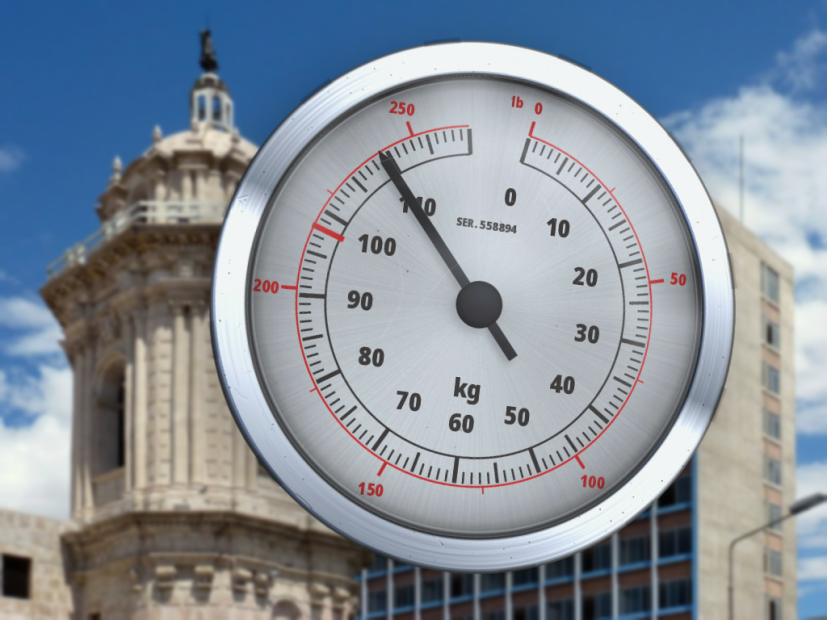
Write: **109** kg
